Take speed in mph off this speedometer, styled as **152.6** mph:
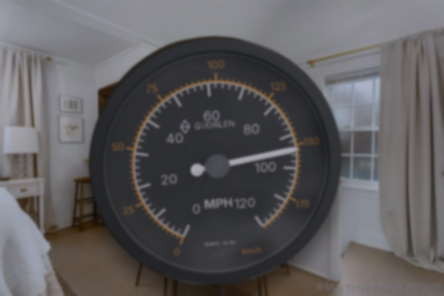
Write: **94** mph
